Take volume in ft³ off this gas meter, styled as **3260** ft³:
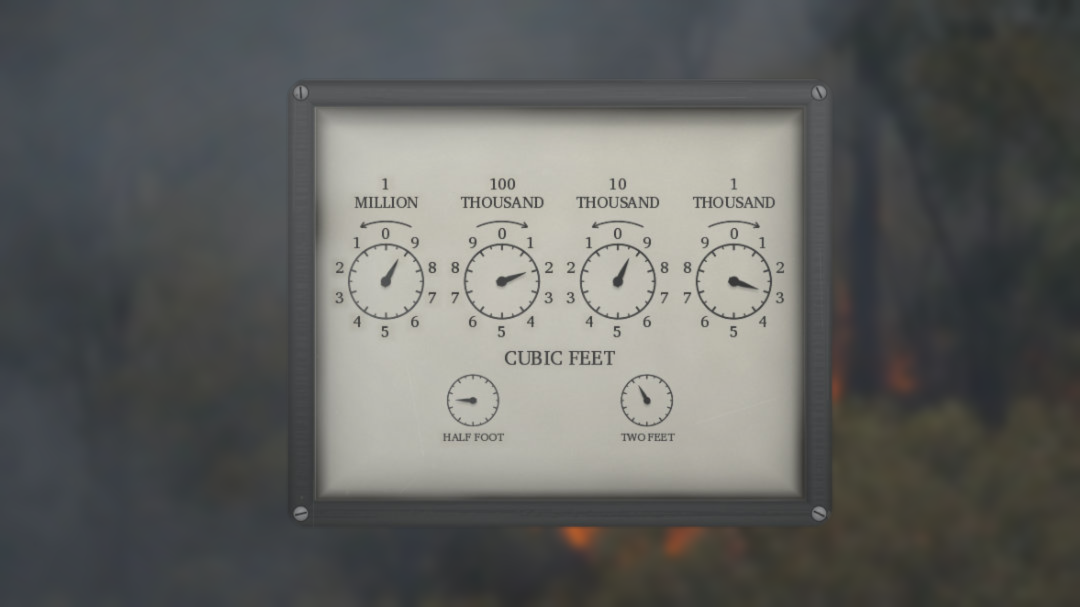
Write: **919300** ft³
